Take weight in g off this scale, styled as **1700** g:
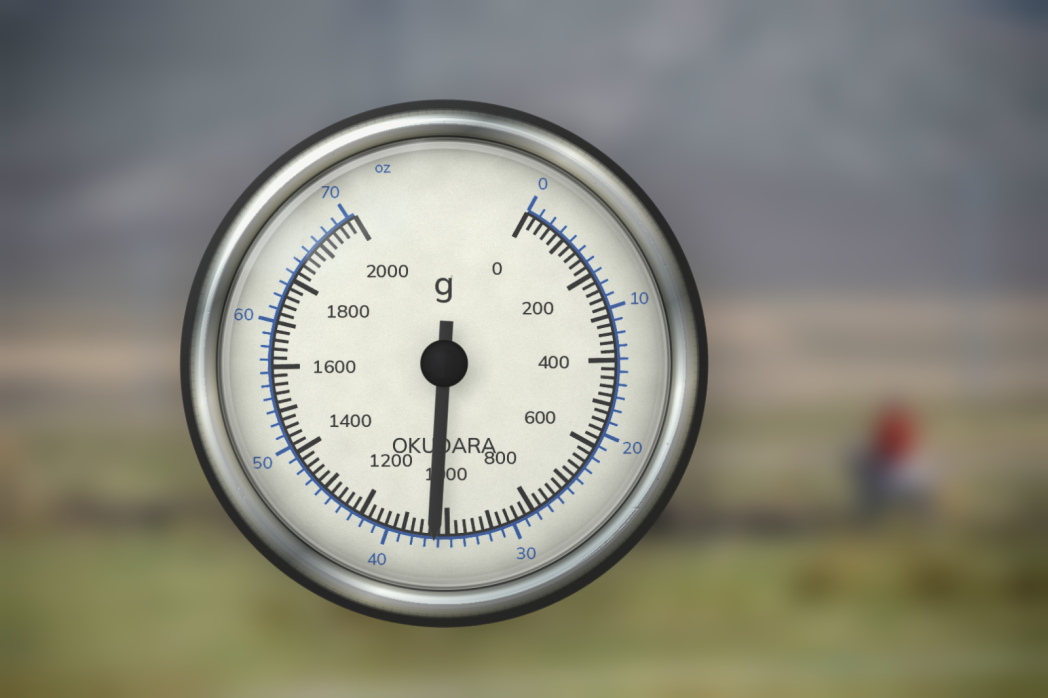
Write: **1030** g
